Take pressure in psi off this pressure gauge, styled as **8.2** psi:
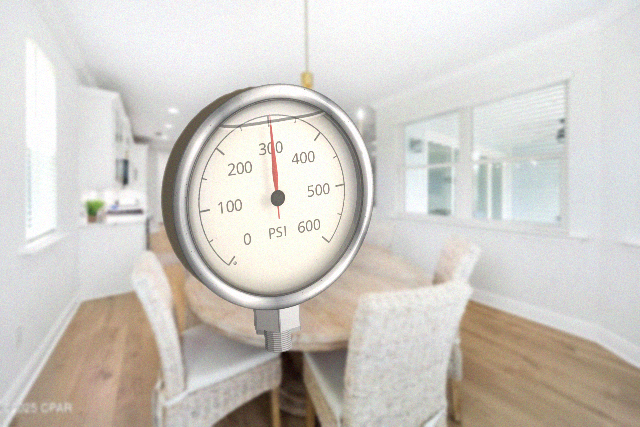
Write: **300** psi
